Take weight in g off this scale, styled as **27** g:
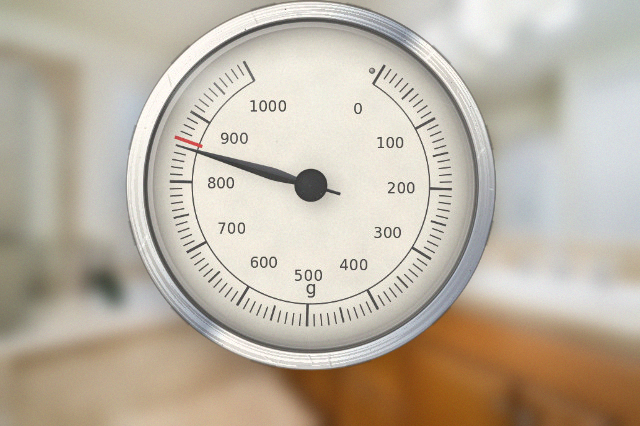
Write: **850** g
